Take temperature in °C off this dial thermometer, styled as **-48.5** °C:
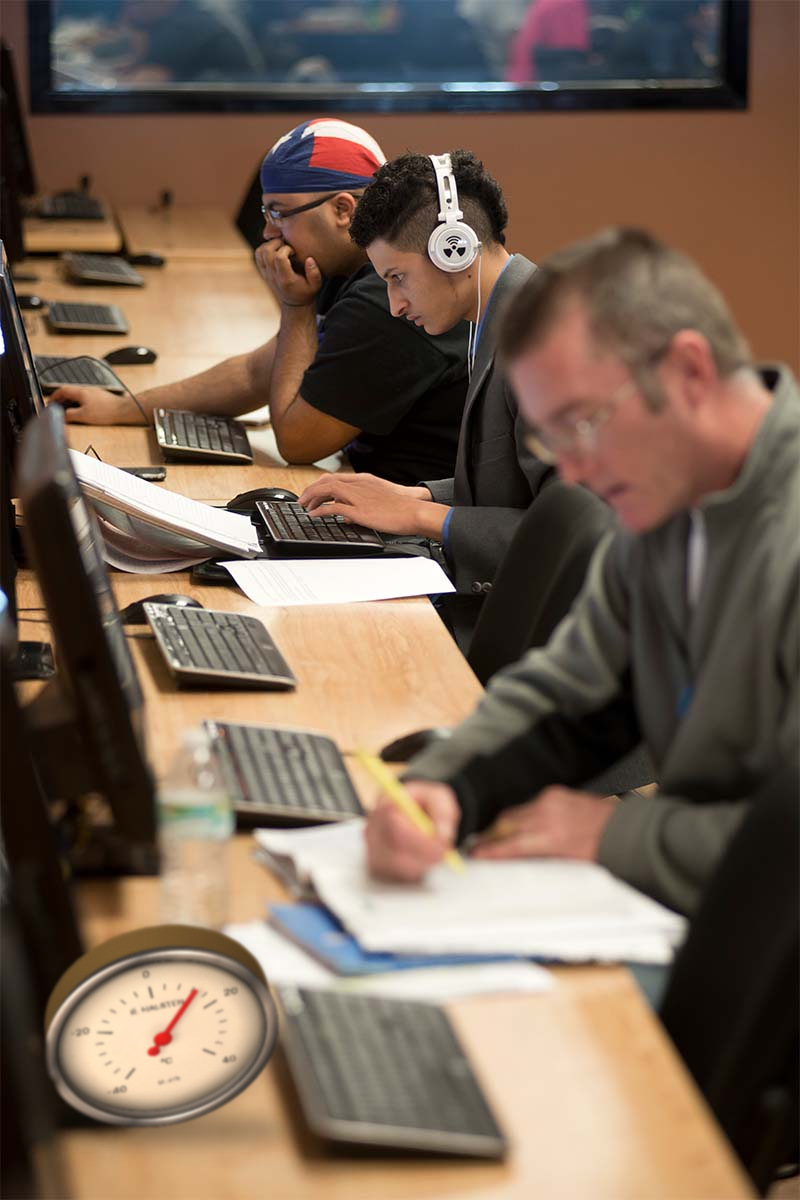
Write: **12** °C
